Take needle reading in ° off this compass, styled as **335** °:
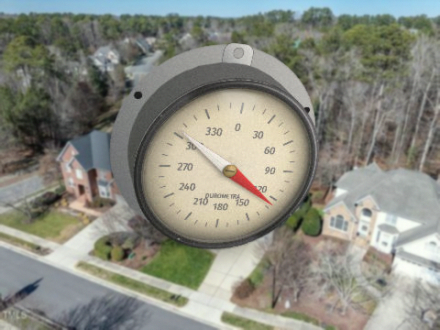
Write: **125** °
